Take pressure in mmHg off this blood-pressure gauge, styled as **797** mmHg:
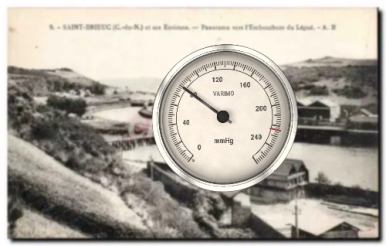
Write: **80** mmHg
